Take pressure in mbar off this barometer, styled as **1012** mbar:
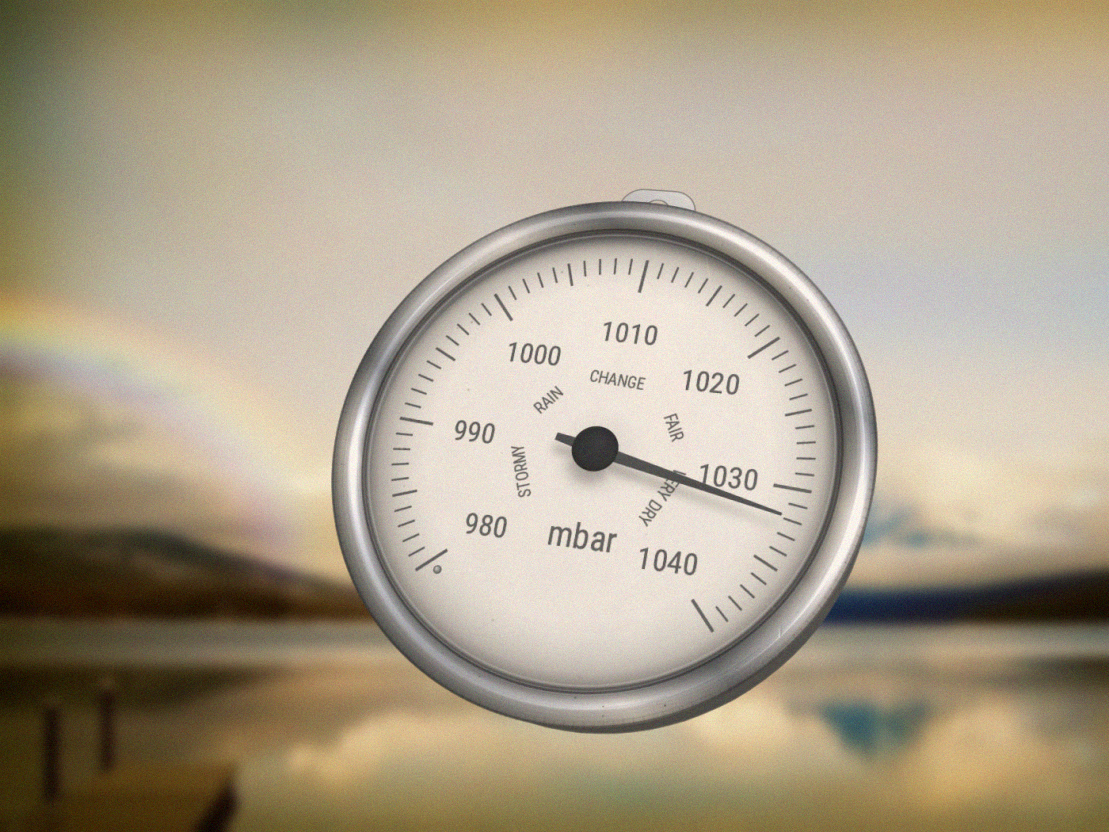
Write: **1032** mbar
